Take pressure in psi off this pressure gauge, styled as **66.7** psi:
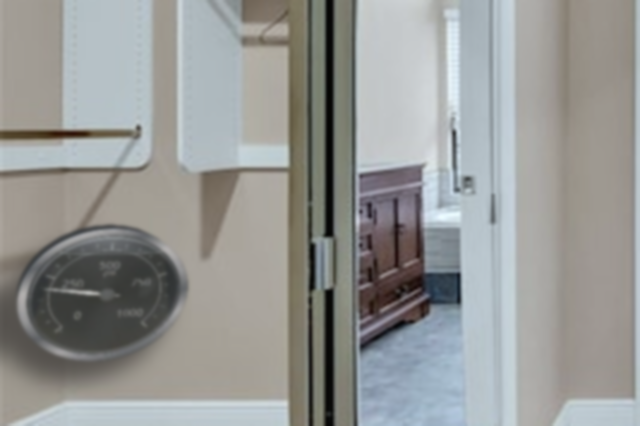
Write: **200** psi
